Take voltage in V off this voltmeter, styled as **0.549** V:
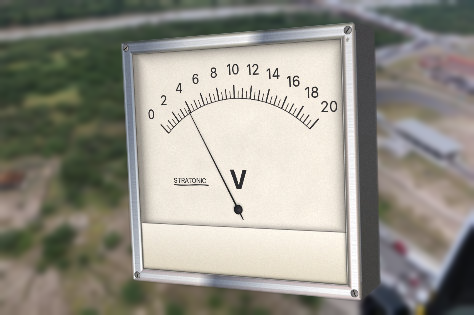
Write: **4** V
